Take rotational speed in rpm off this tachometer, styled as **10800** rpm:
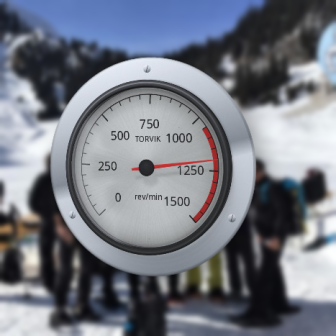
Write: **1200** rpm
